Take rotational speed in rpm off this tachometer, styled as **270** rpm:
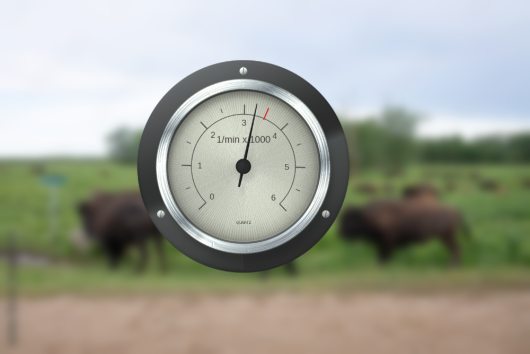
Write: **3250** rpm
